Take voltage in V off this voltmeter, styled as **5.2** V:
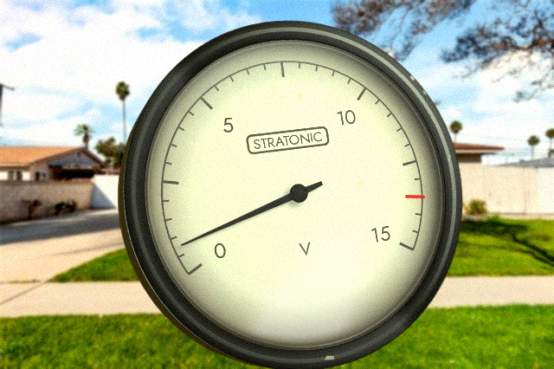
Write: **0.75** V
